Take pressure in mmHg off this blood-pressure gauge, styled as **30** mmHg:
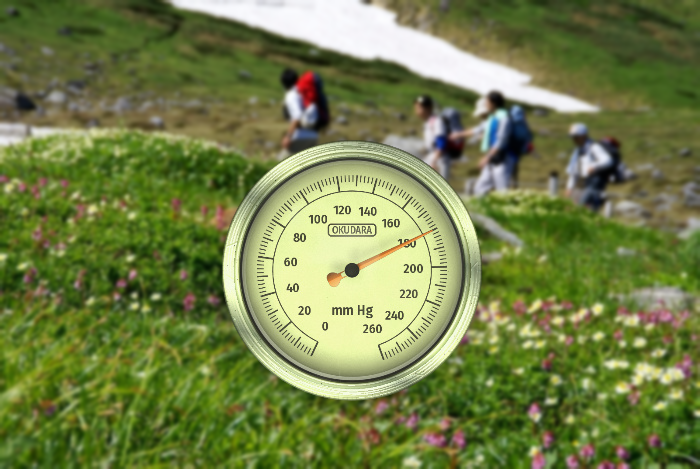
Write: **180** mmHg
